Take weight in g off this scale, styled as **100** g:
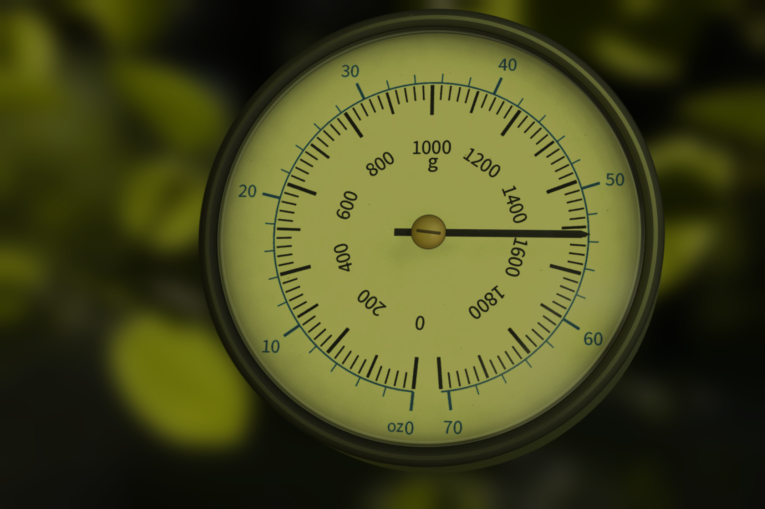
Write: **1520** g
